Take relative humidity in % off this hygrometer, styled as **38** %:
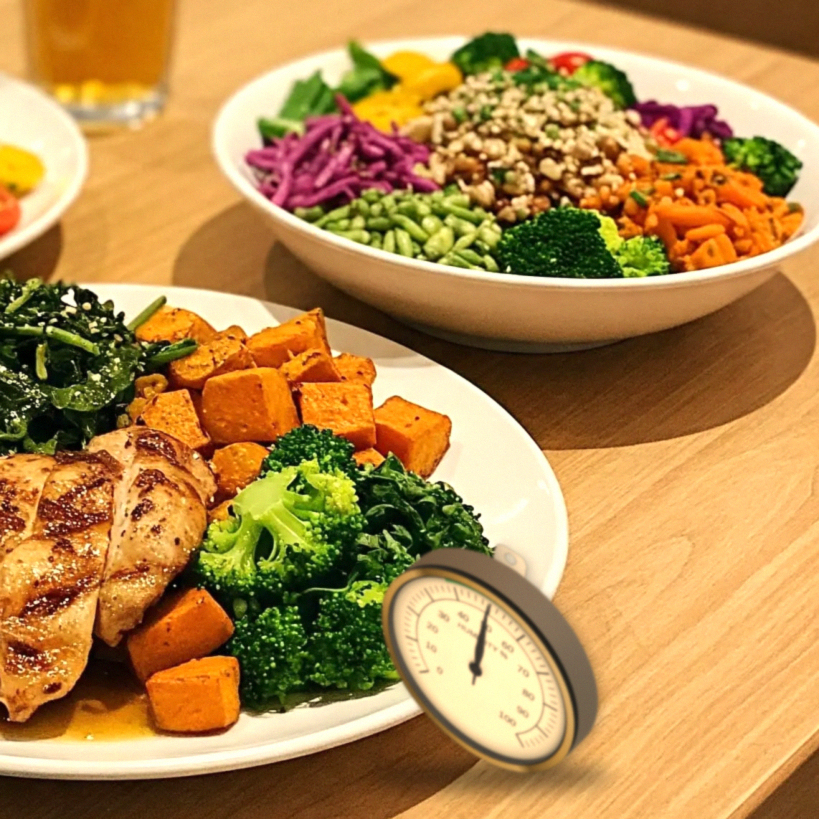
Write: **50** %
